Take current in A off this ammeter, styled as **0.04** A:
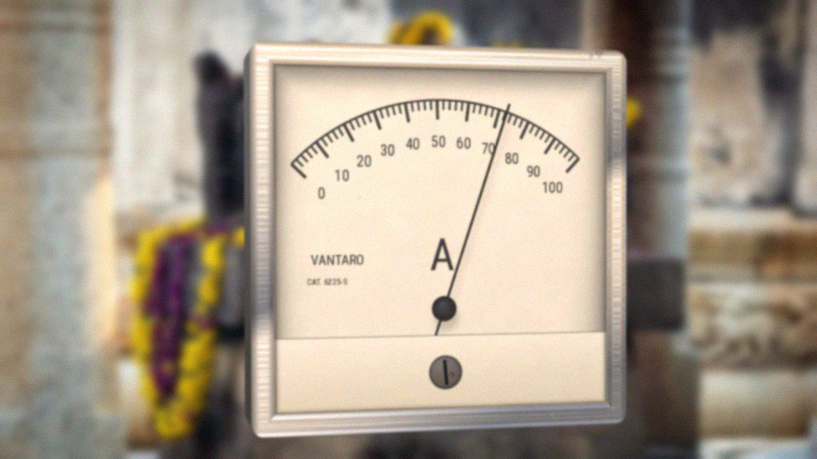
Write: **72** A
